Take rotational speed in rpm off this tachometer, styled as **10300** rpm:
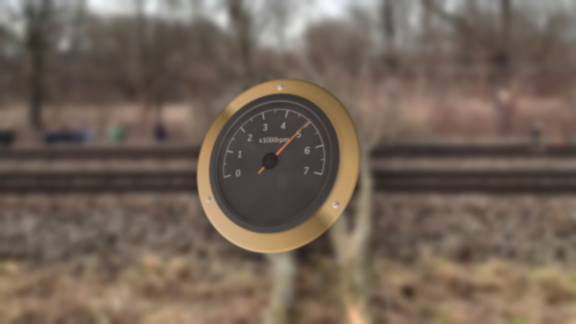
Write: **5000** rpm
